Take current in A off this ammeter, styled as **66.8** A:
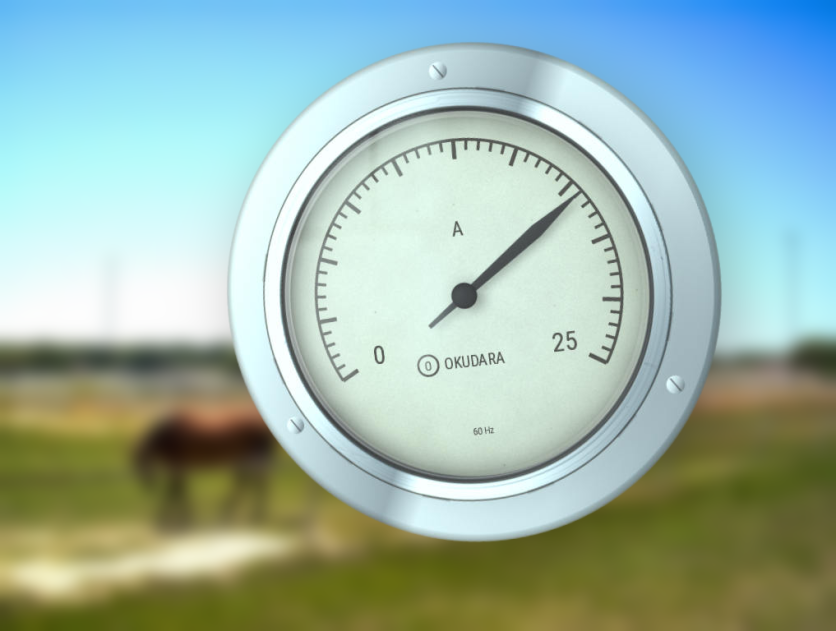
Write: **18** A
